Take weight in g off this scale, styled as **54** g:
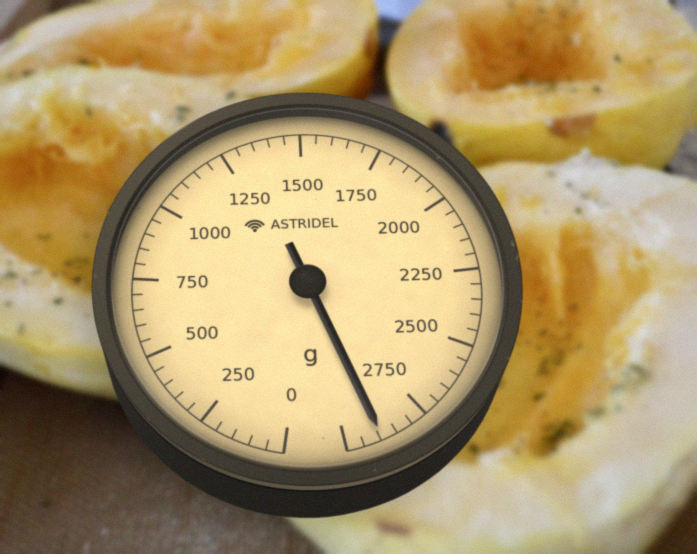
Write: **2900** g
